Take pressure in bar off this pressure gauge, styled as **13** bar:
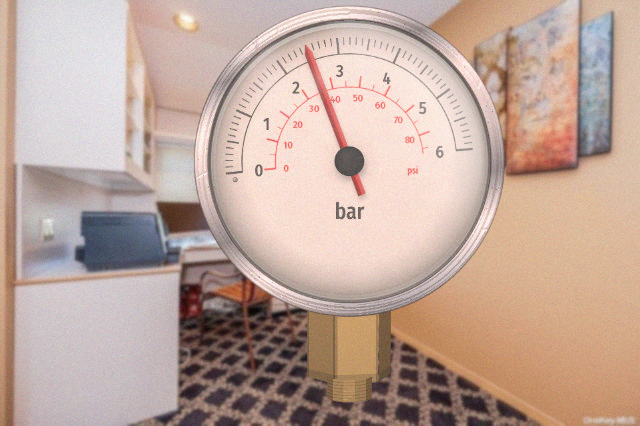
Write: **2.5** bar
